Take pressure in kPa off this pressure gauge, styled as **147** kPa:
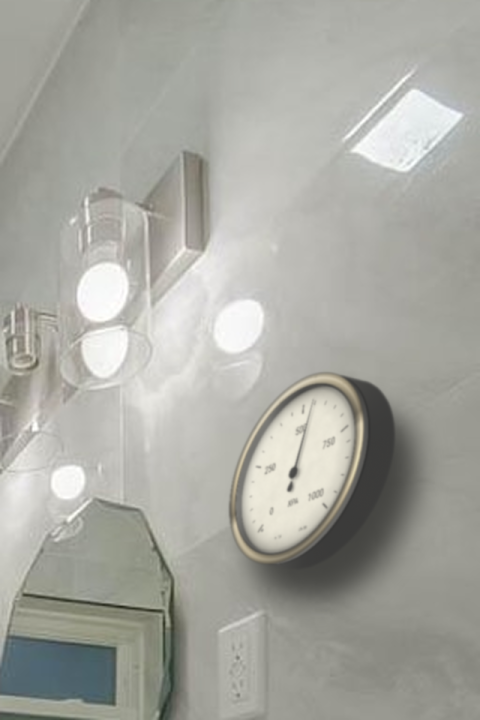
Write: **550** kPa
